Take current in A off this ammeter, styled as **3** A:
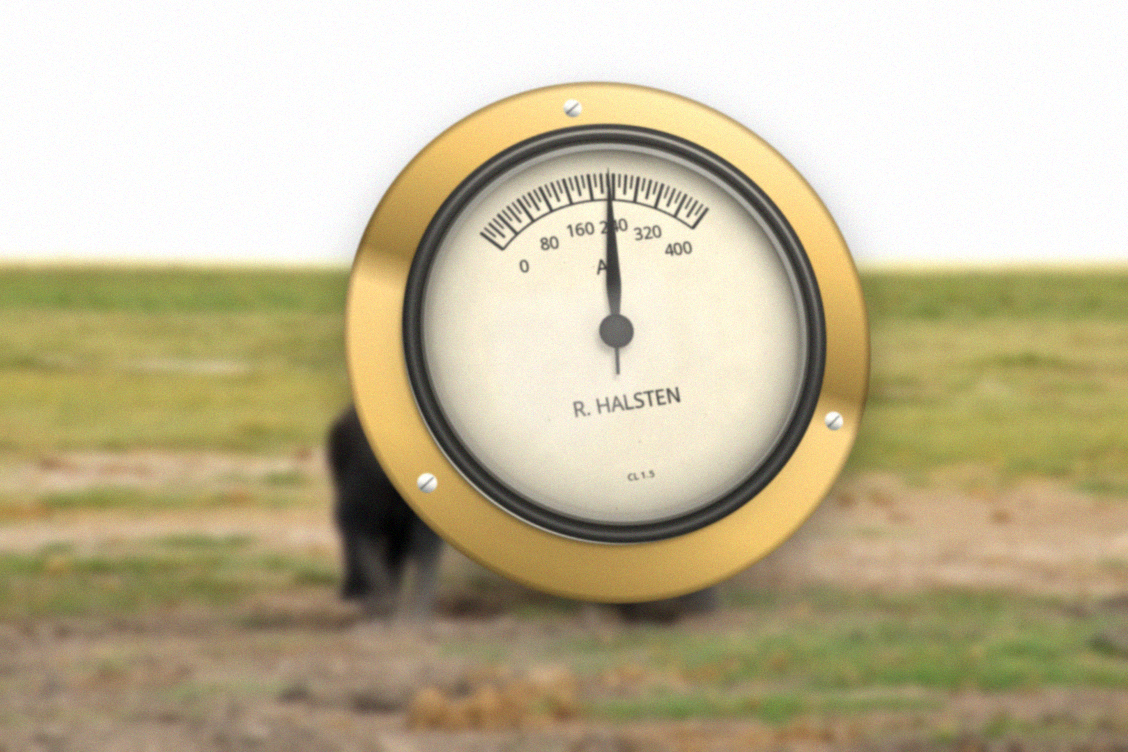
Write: **230** A
